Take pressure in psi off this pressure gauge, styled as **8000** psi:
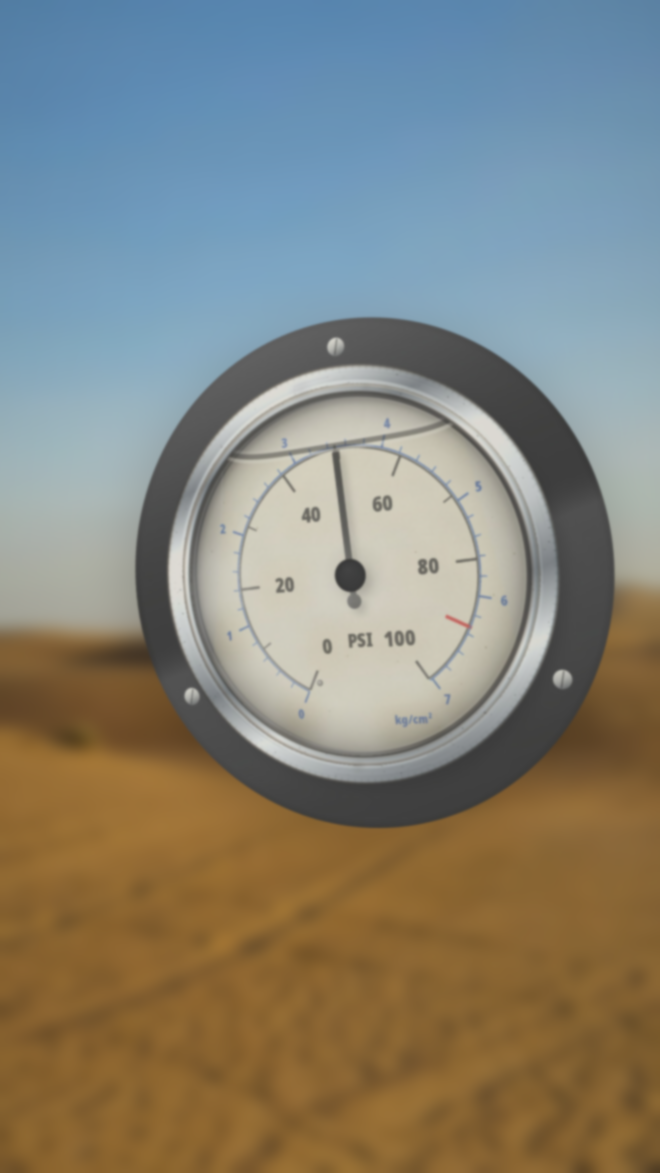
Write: **50** psi
